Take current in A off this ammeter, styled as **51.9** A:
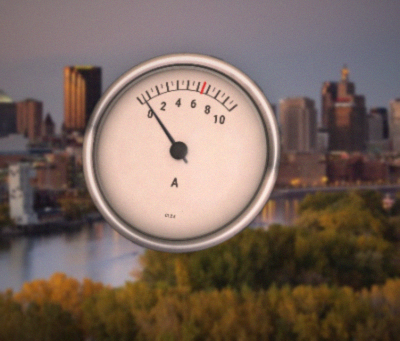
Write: **0.5** A
